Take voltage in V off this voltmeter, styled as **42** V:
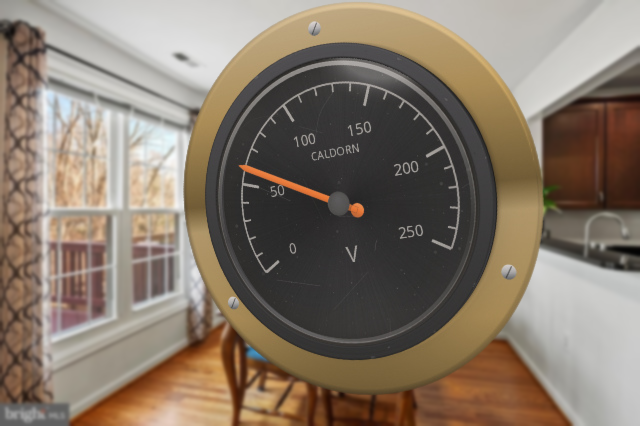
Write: **60** V
